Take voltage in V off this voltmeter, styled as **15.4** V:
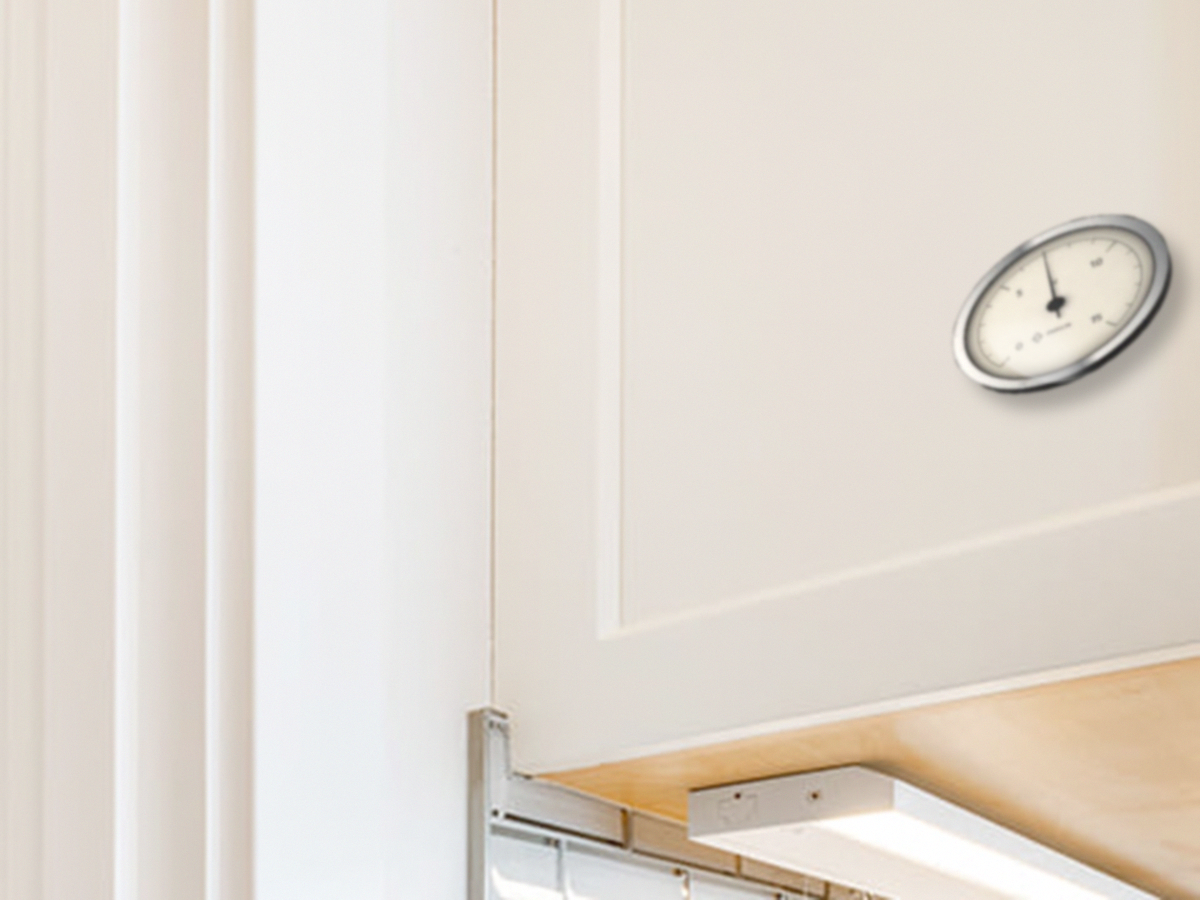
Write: **7** V
